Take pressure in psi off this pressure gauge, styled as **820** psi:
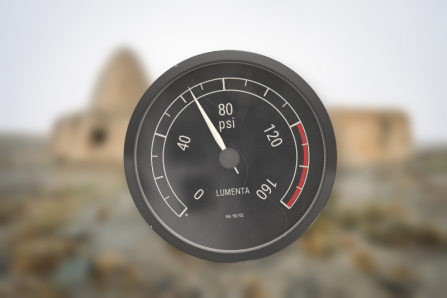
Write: **65** psi
